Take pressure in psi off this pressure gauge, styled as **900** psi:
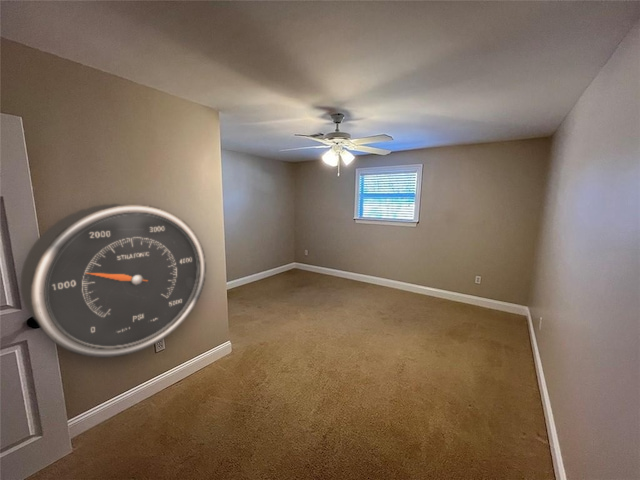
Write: **1250** psi
